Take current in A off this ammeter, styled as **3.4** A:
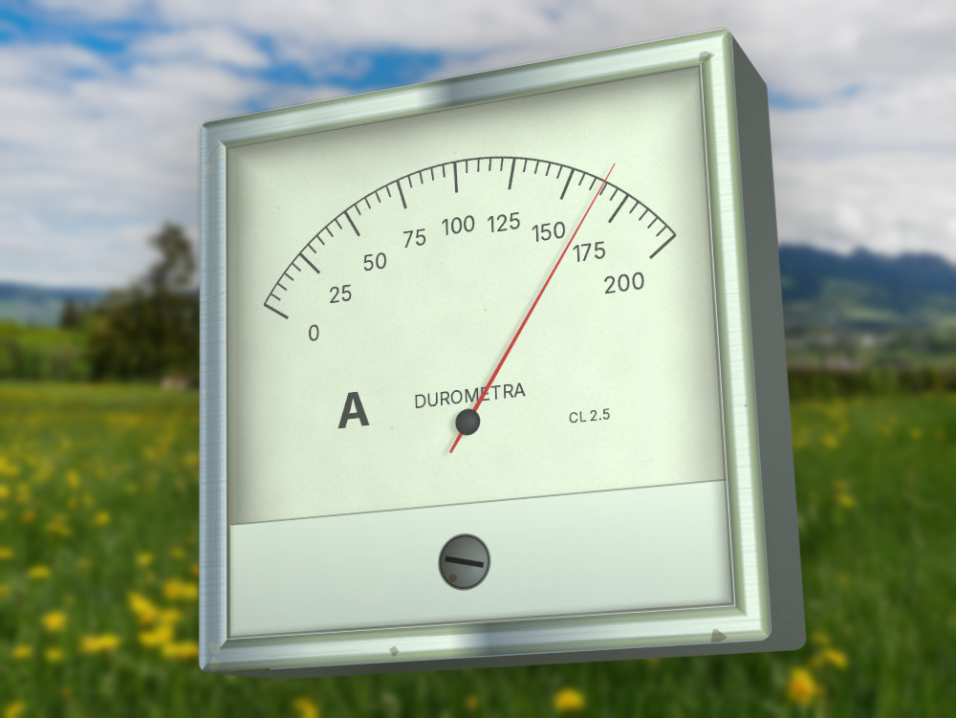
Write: **165** A
